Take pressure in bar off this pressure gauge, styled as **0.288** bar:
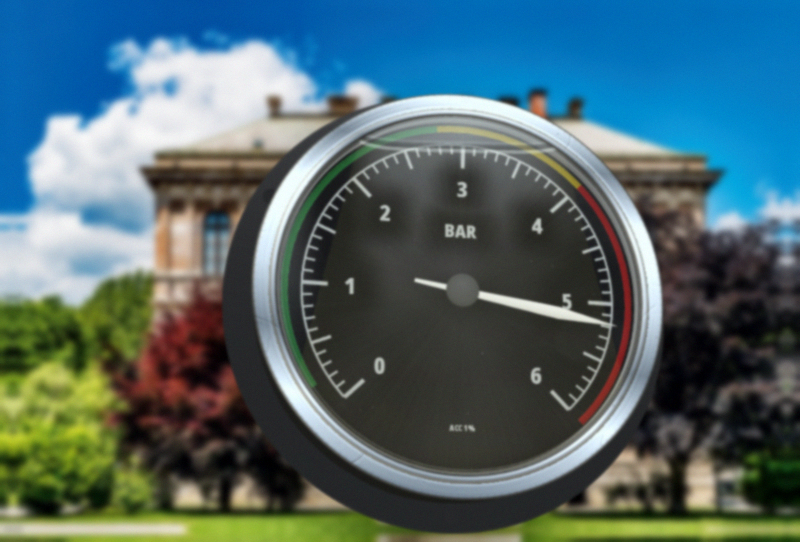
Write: **5.2** bar
